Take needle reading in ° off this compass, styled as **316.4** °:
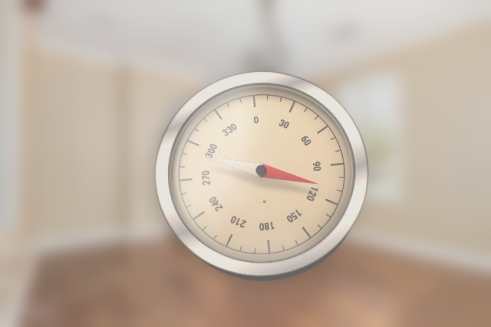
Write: **110** °
